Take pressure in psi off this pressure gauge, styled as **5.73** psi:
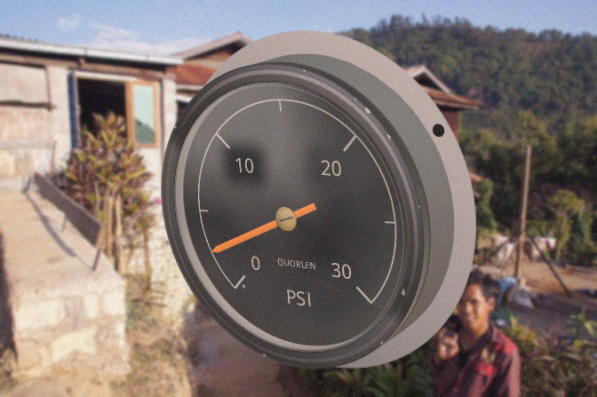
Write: **2.5** psi
